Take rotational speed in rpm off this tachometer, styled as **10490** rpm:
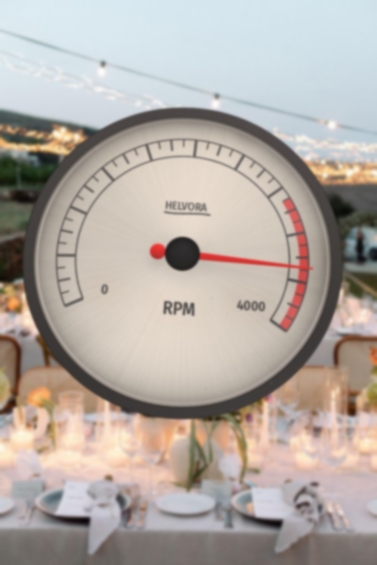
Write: **3500** rpm
